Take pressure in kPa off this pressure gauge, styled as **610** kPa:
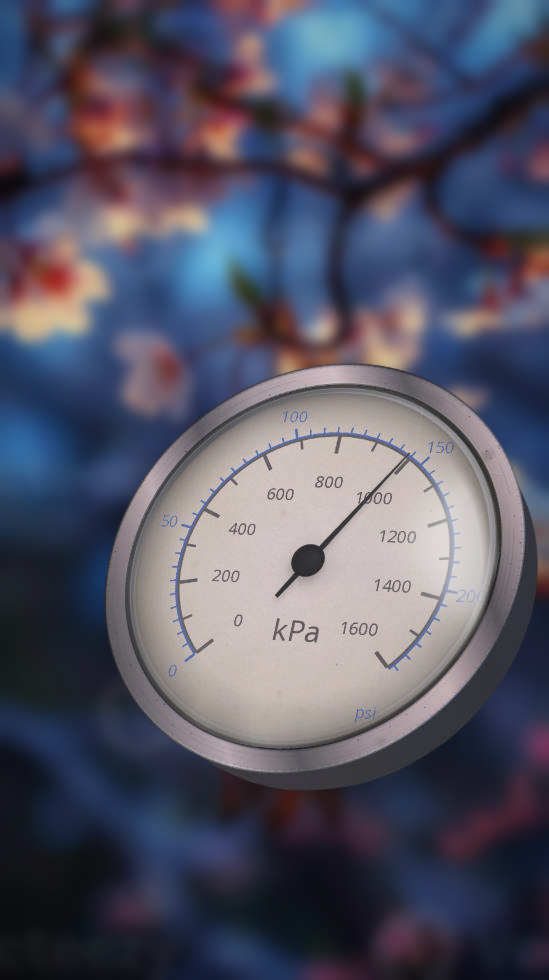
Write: **1000** kPa
